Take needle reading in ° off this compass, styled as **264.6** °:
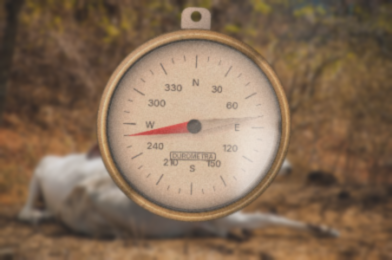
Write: **260** °
